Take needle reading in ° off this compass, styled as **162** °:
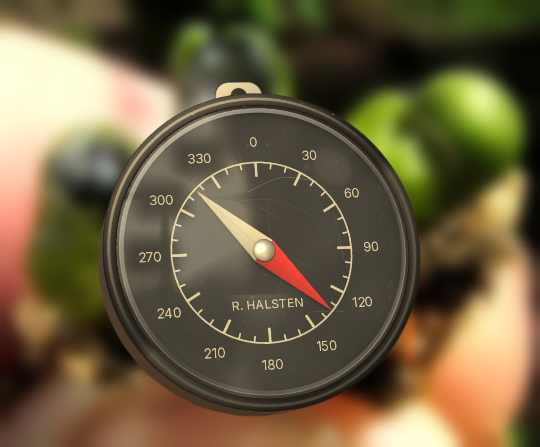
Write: **135** °
